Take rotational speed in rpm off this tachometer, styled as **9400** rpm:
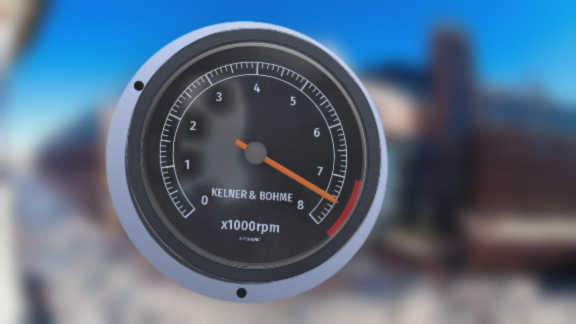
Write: **7500** rpm
